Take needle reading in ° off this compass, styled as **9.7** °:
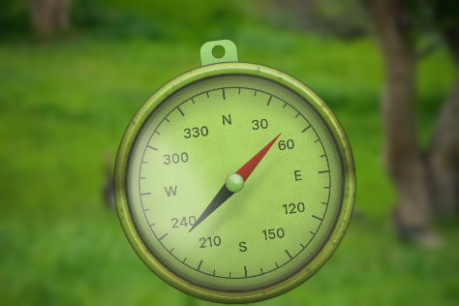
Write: **50** °
